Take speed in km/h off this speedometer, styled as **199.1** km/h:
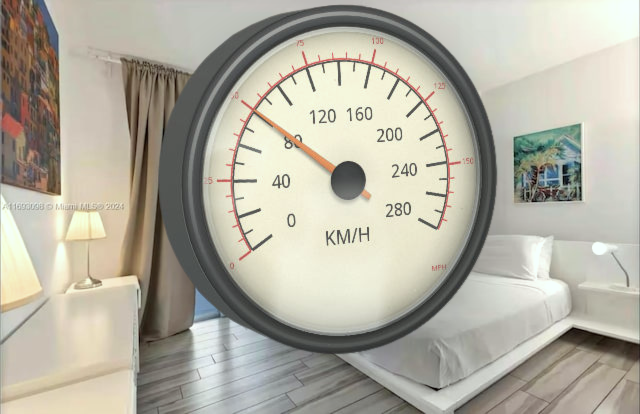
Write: **80** km/h
